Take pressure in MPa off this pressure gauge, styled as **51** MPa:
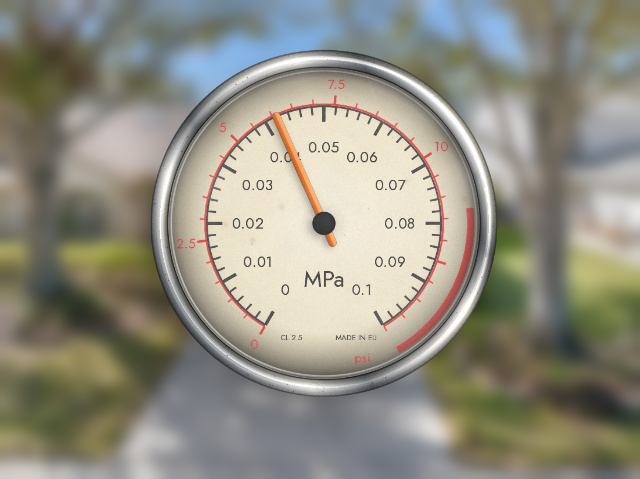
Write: **0.042** MPa
